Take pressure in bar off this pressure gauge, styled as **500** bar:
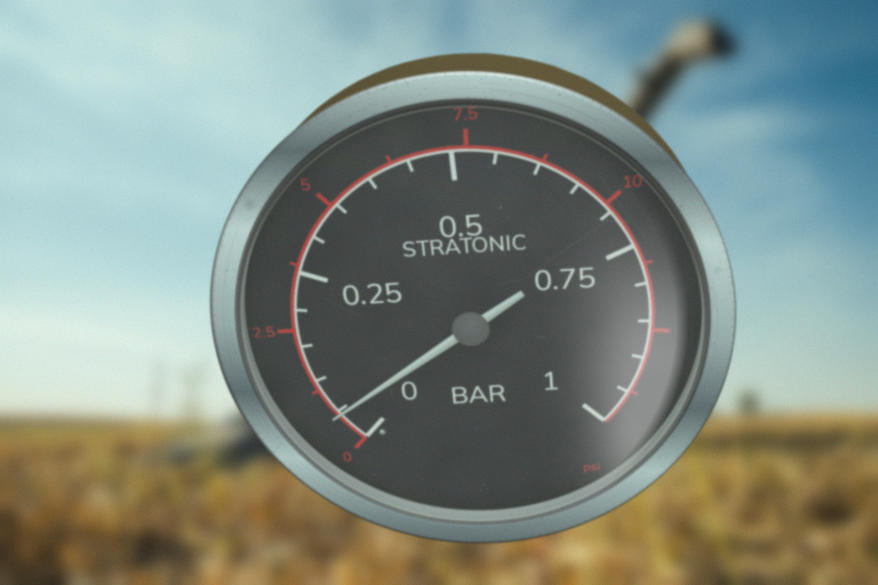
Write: **0.05** bar
